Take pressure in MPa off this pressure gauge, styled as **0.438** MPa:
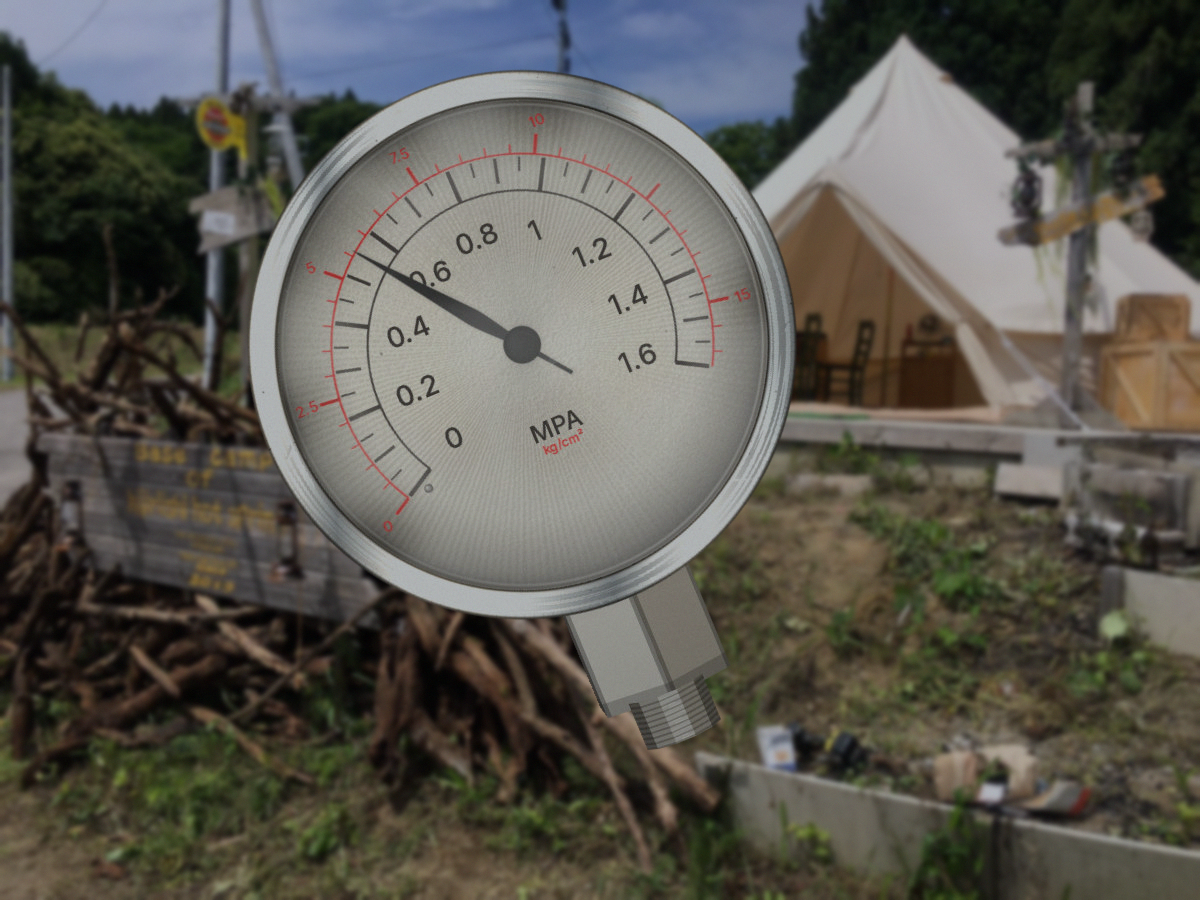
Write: **0.55** MPa
